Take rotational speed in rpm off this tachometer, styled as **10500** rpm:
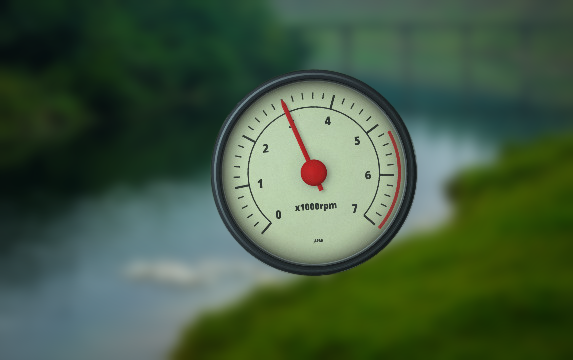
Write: **3000** rpm
